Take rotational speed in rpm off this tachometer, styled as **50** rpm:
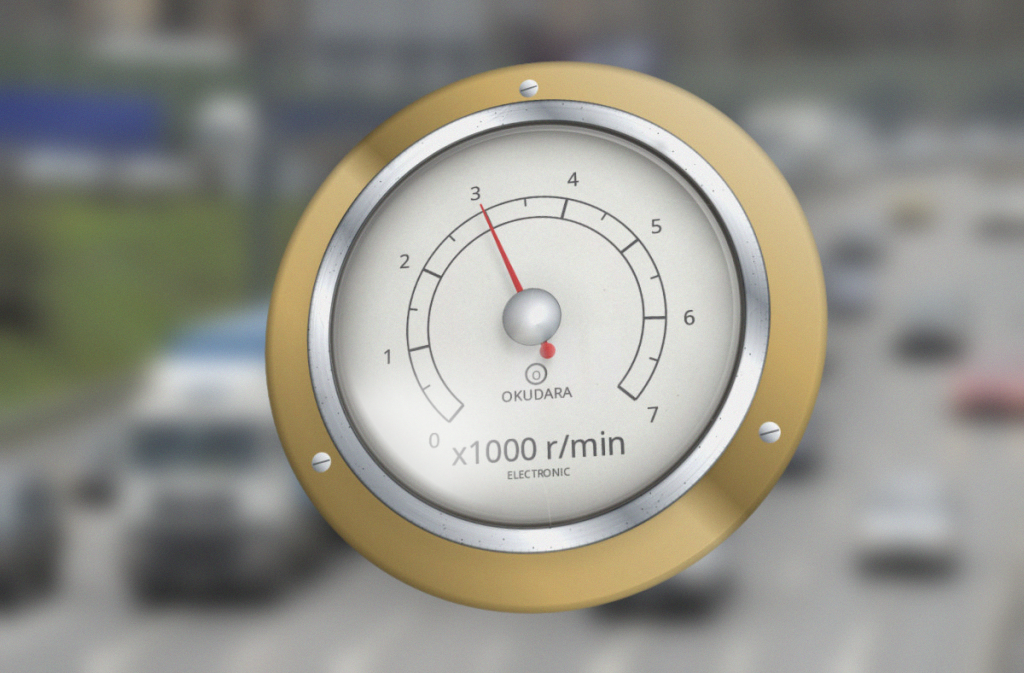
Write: **3000** rpm
